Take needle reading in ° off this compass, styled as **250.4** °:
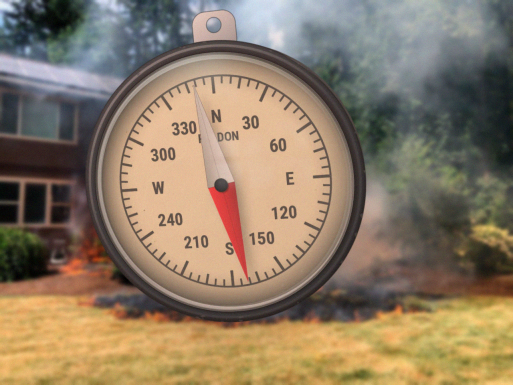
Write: **170** °
